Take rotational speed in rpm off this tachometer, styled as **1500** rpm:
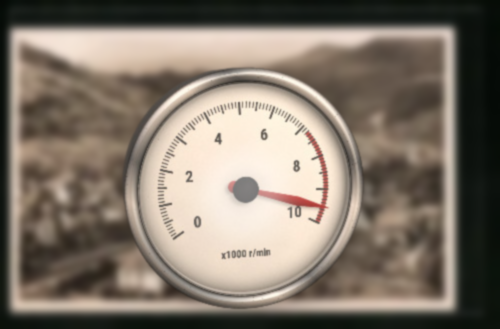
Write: **9500** rpm
